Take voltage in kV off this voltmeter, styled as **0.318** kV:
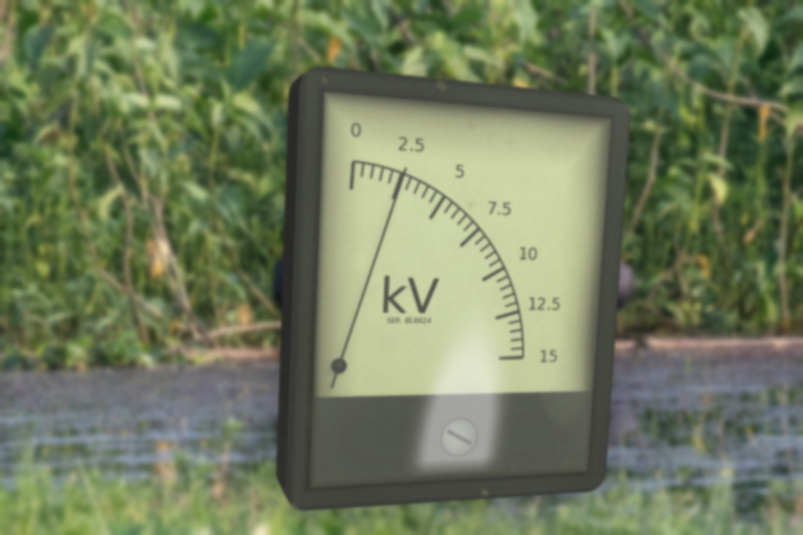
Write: **2.5** kV
